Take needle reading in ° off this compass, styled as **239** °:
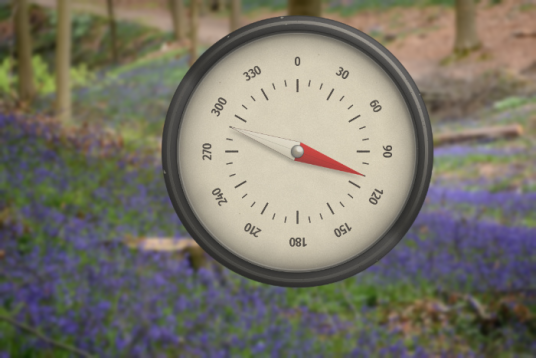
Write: **110** °
